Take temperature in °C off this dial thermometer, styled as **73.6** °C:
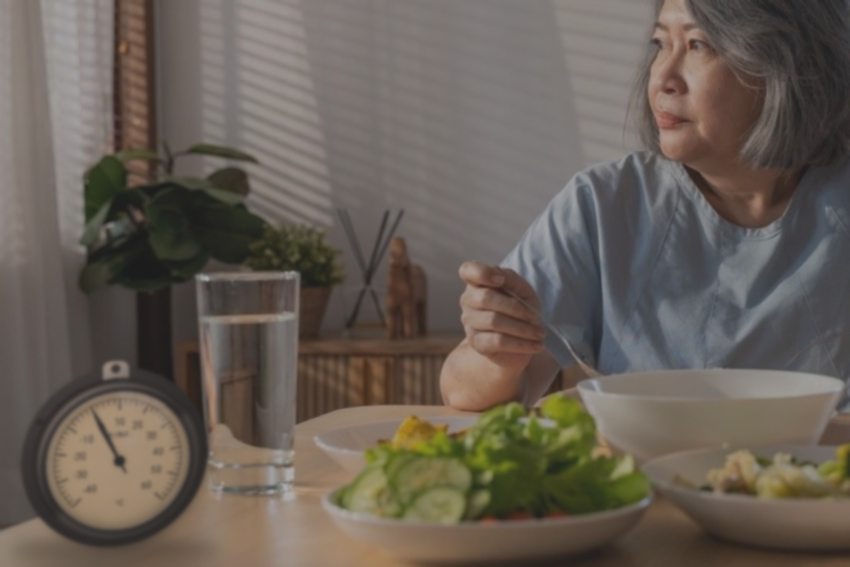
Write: **0** °C
